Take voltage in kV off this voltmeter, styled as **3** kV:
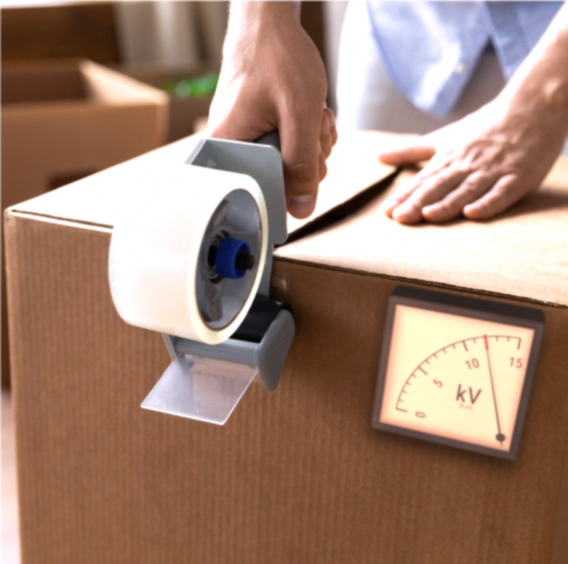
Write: **12** kV
